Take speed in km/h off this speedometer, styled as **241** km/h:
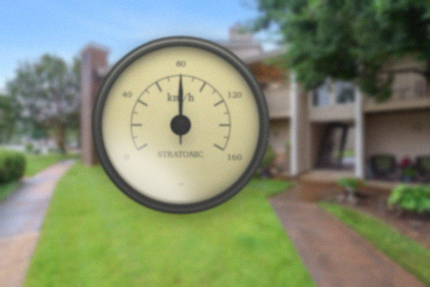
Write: **80** km/h
